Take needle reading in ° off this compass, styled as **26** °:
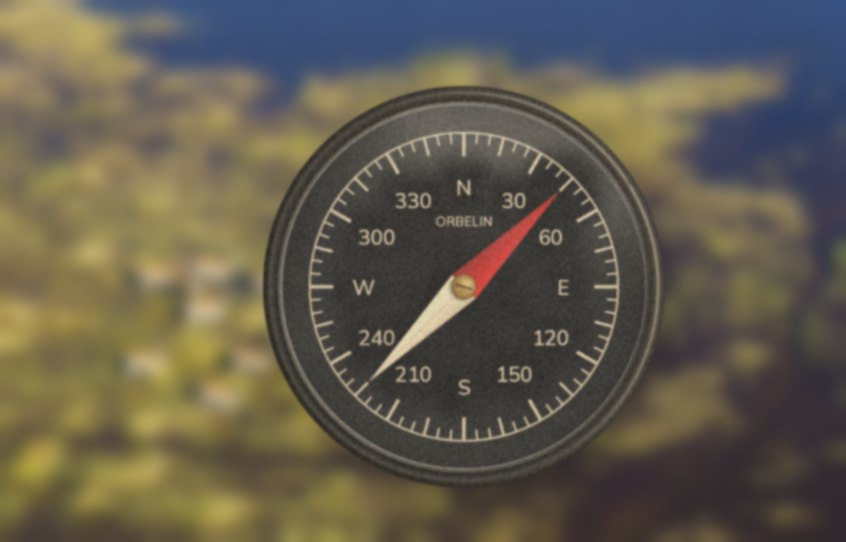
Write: **45** °
